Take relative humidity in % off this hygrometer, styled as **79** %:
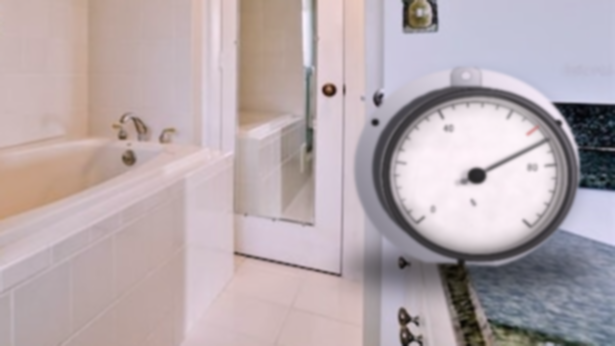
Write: **72** %
